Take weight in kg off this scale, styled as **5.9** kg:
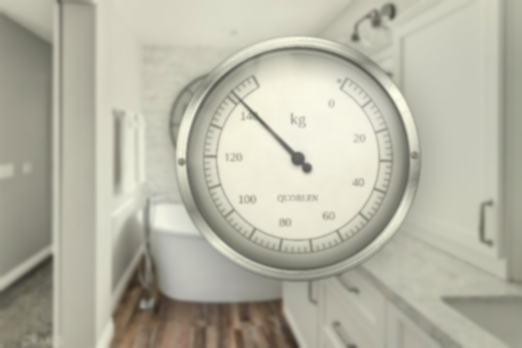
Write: **142** kg
